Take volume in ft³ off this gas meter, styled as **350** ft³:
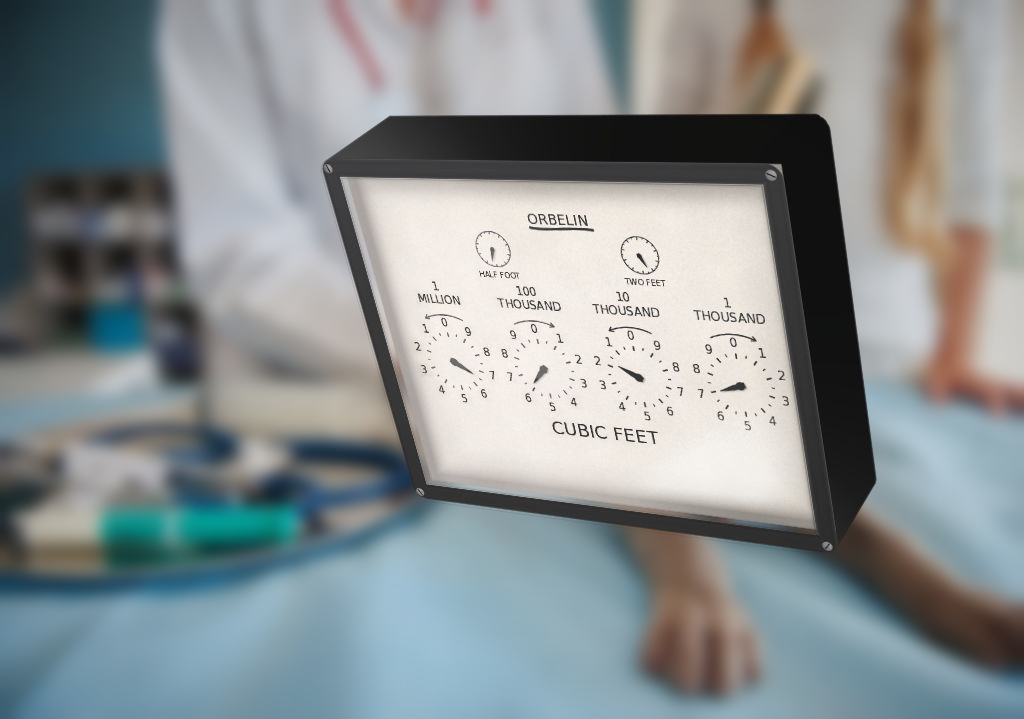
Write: **661700** ft³
